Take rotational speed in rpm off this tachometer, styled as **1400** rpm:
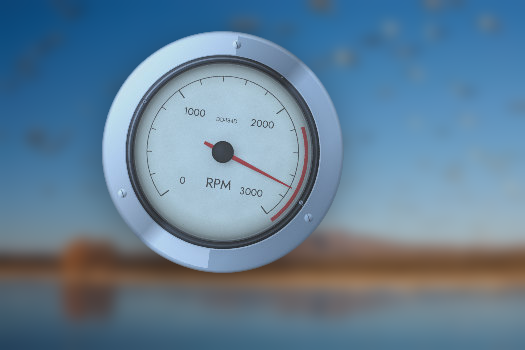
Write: **2700** rpm
